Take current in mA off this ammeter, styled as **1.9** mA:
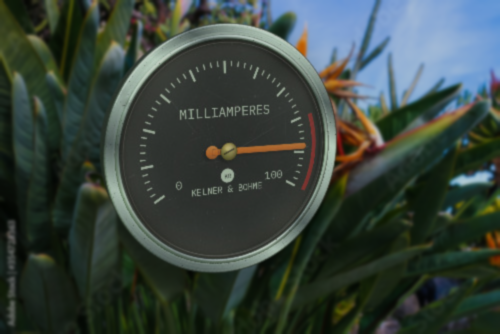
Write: **88** mA
